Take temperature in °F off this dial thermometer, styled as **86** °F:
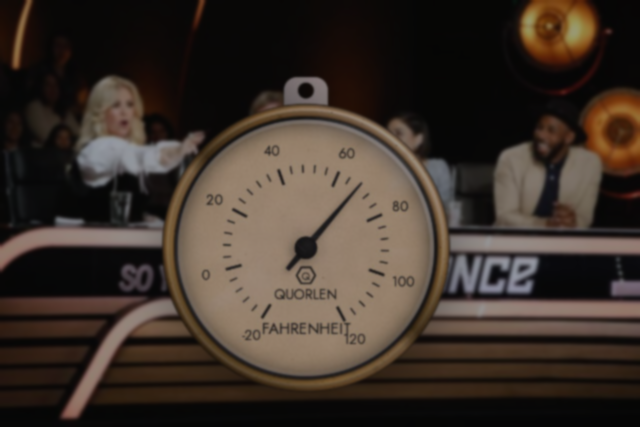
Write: **68** °F
